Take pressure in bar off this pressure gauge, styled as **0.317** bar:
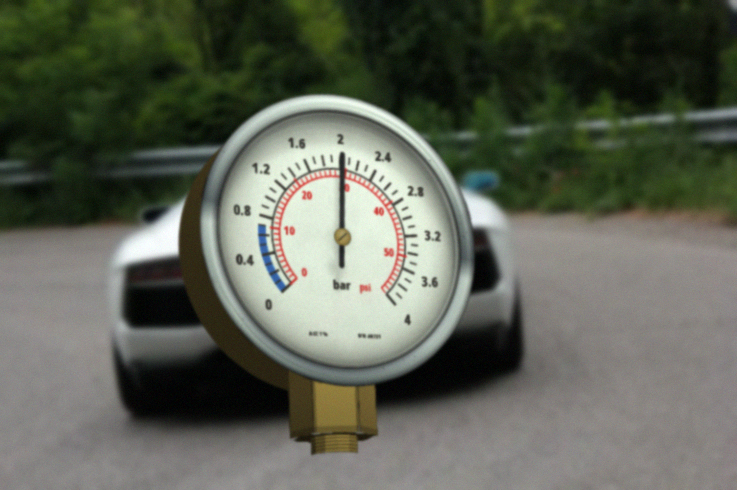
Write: **2** bar
